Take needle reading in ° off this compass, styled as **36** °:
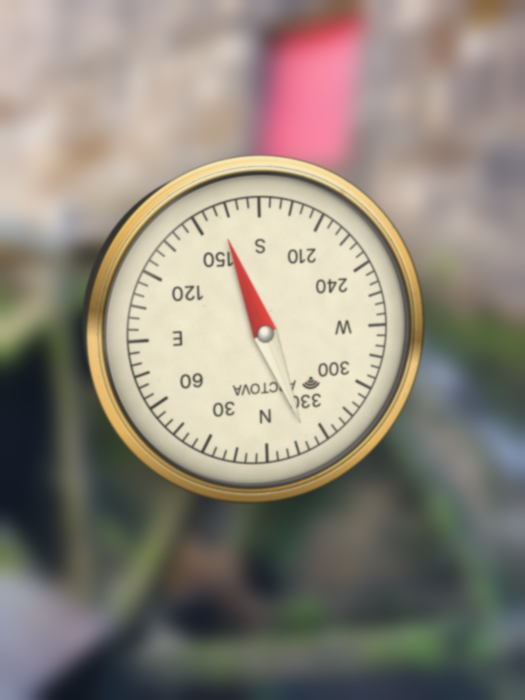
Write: **160** °
